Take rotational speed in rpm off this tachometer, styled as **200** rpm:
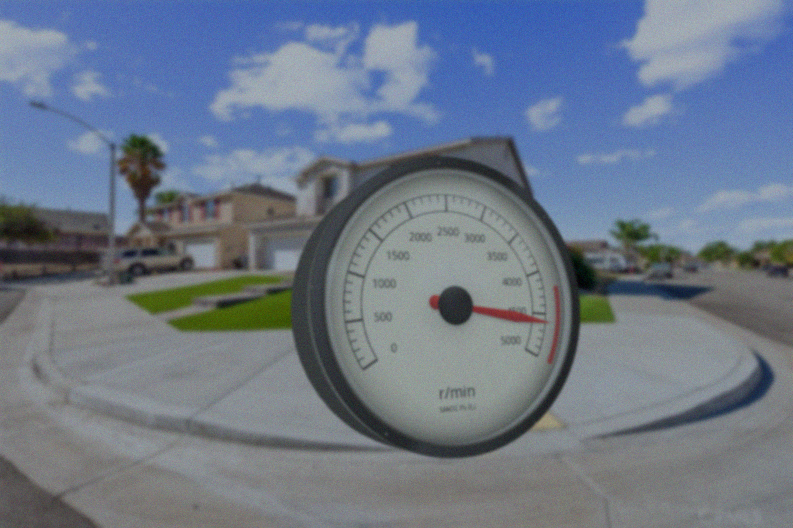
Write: **4600** rpm
